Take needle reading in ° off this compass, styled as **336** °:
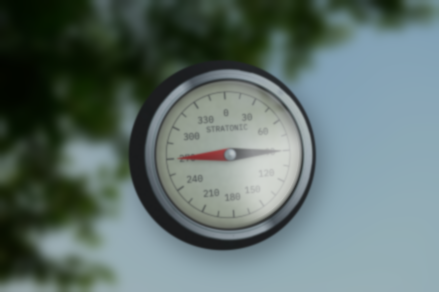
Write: **270** °
